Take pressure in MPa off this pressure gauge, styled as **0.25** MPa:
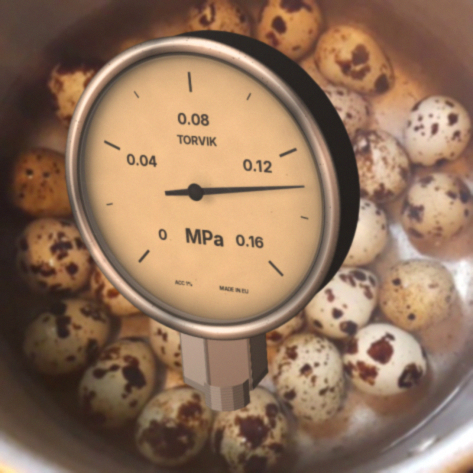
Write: **0.13** MPa
